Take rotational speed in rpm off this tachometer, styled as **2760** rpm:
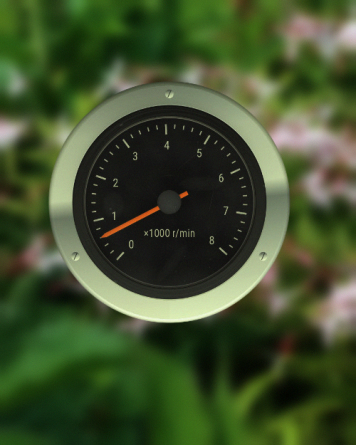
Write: **600** rpm
